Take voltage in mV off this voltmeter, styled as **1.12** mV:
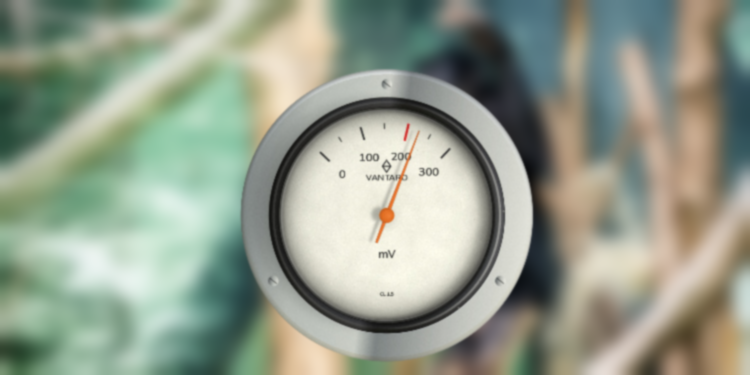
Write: **225** mV
